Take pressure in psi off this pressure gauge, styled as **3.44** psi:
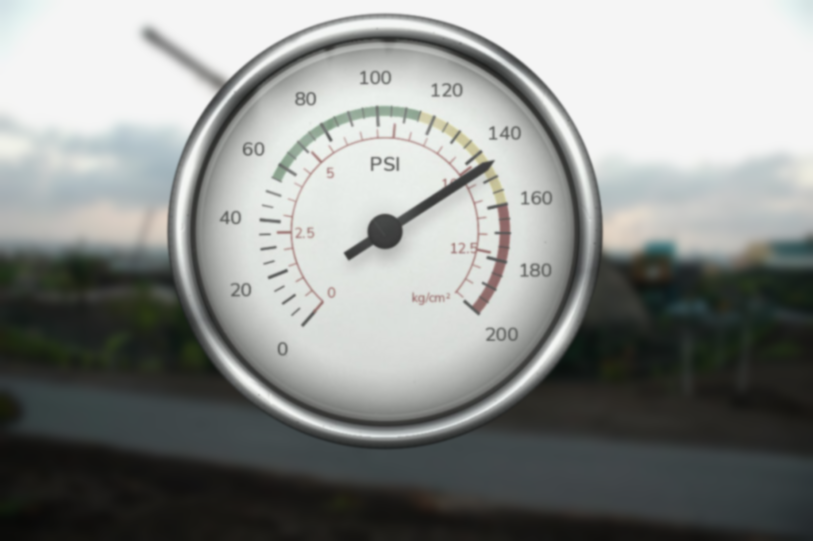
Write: **145** psi
